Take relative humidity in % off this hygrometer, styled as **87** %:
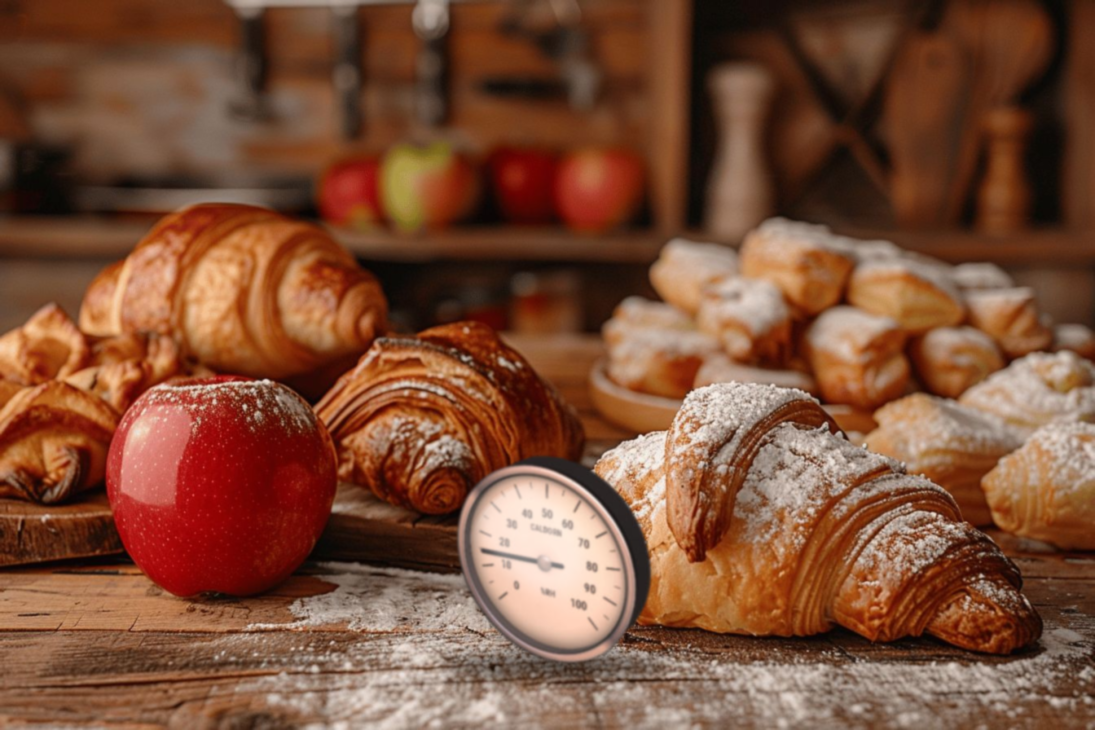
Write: **15** %
